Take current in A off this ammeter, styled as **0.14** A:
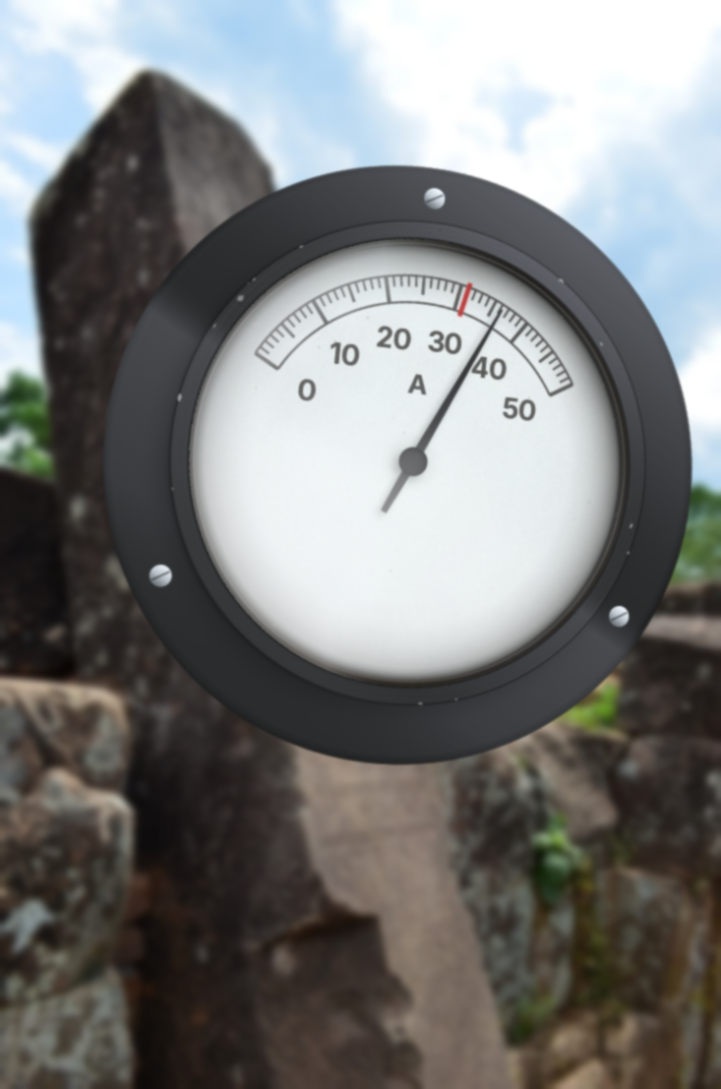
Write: **36** A
